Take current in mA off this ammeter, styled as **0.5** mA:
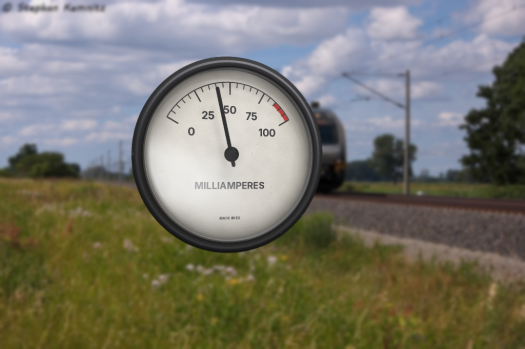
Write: **40** mA
